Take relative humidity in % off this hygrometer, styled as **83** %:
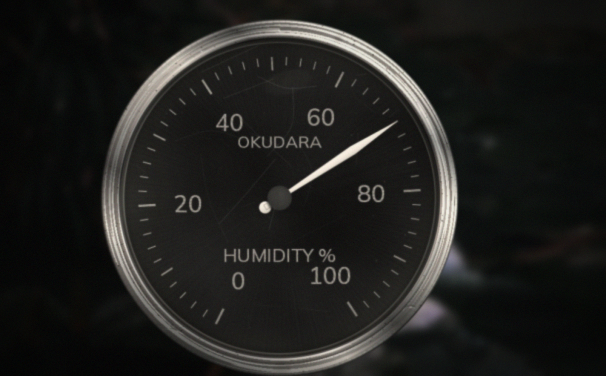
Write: **70** %
